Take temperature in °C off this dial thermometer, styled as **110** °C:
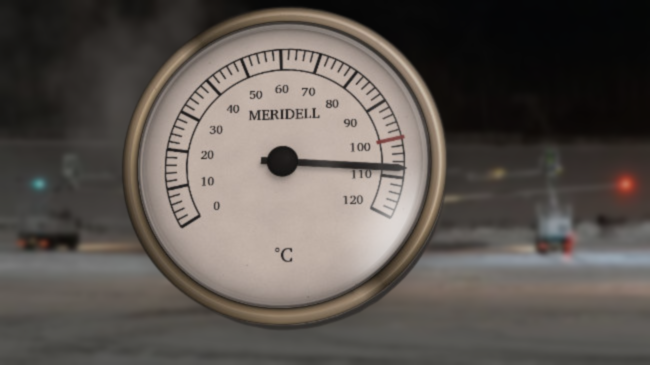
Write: **108** °C
